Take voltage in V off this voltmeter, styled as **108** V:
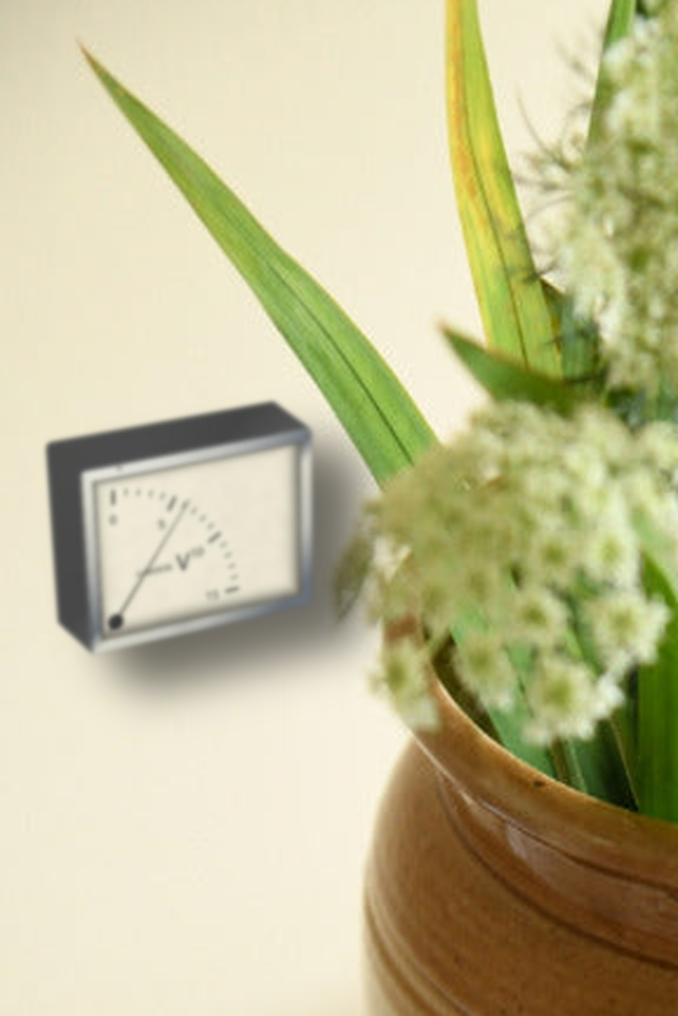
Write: **6** V
